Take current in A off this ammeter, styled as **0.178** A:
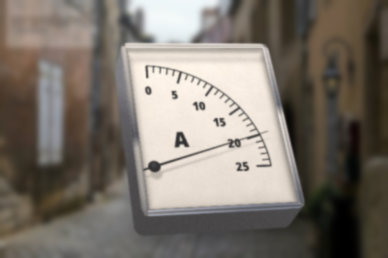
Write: **20** A
